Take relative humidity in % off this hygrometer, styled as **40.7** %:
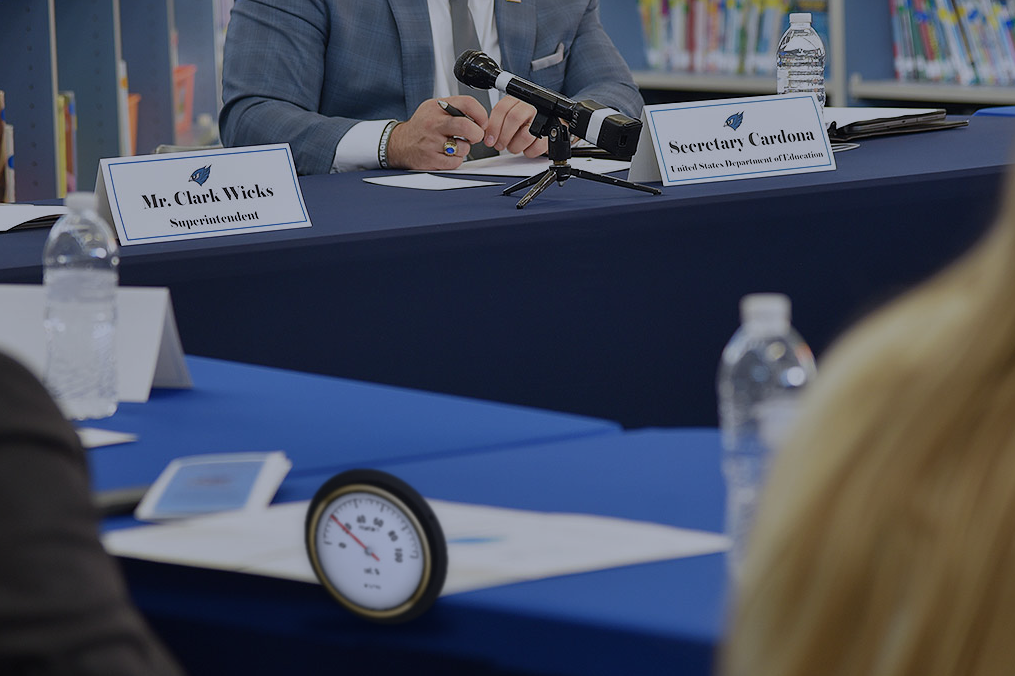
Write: **20** %
